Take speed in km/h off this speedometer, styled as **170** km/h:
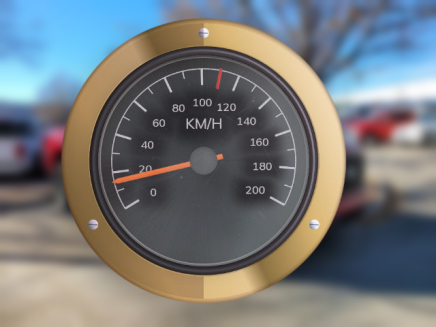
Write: **15** km/h
